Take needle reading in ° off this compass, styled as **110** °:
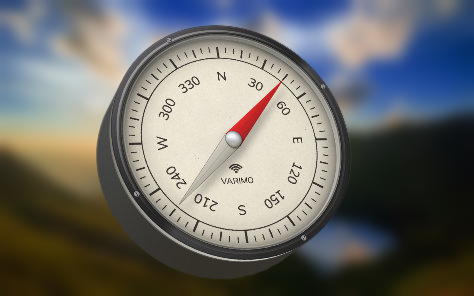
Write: **45** °
